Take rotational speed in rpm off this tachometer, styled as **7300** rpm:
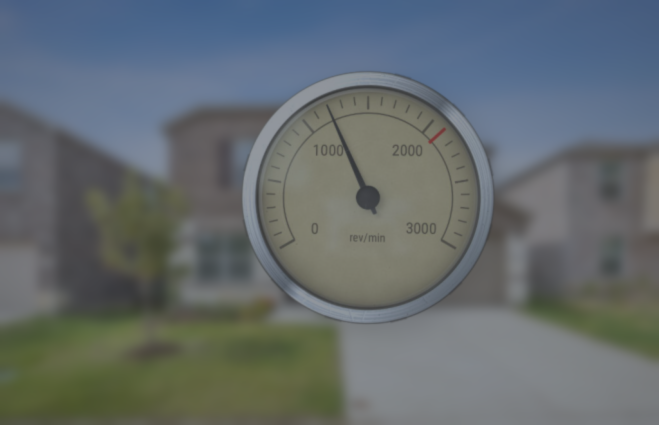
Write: **1200** rpm
